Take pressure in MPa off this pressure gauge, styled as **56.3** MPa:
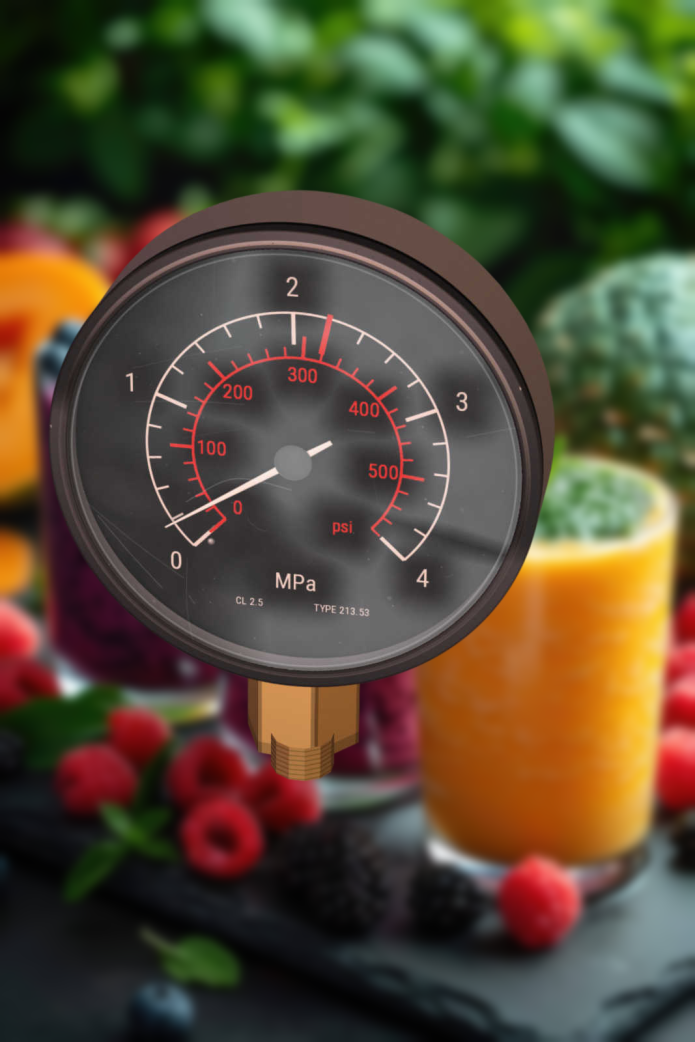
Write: **0.2** MPa
